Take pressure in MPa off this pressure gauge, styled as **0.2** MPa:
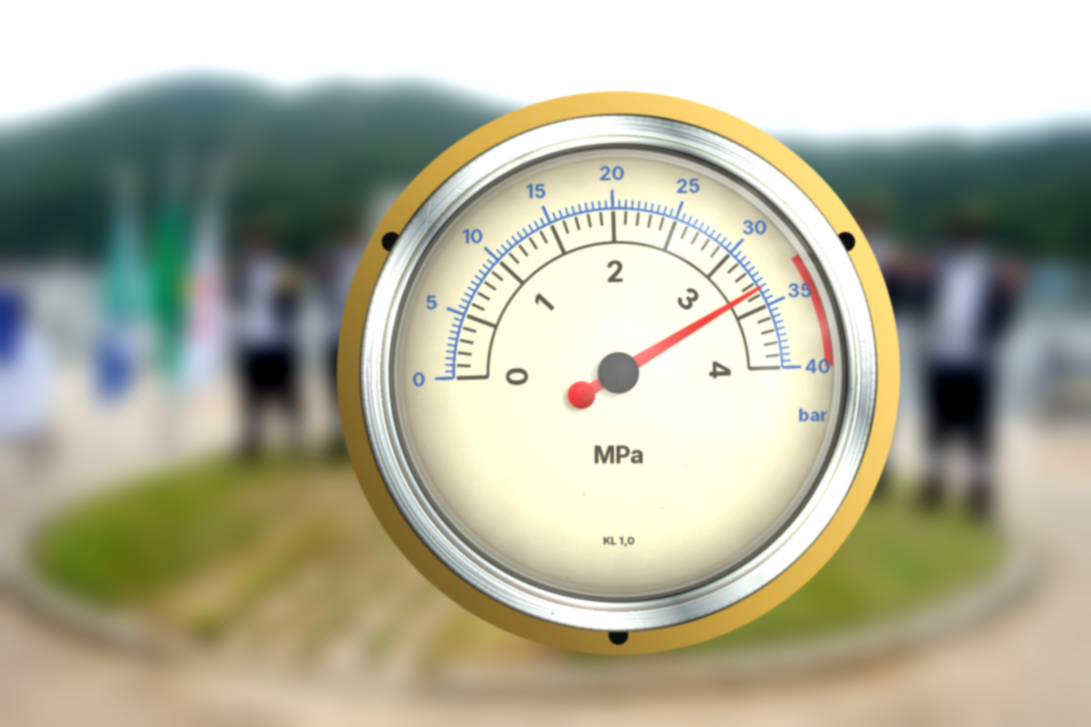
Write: **3.35** MPa
